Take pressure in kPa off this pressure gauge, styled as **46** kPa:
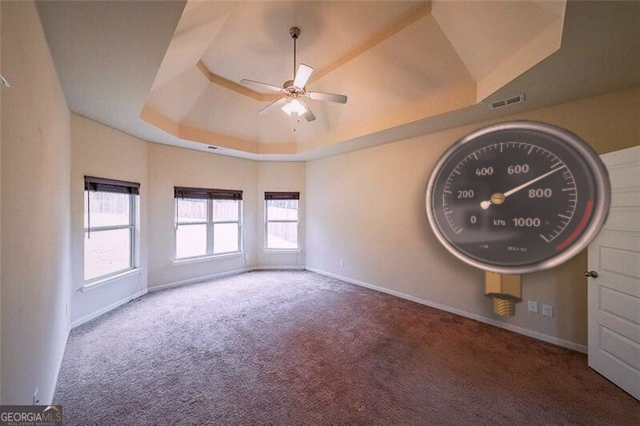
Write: **720** kPa
